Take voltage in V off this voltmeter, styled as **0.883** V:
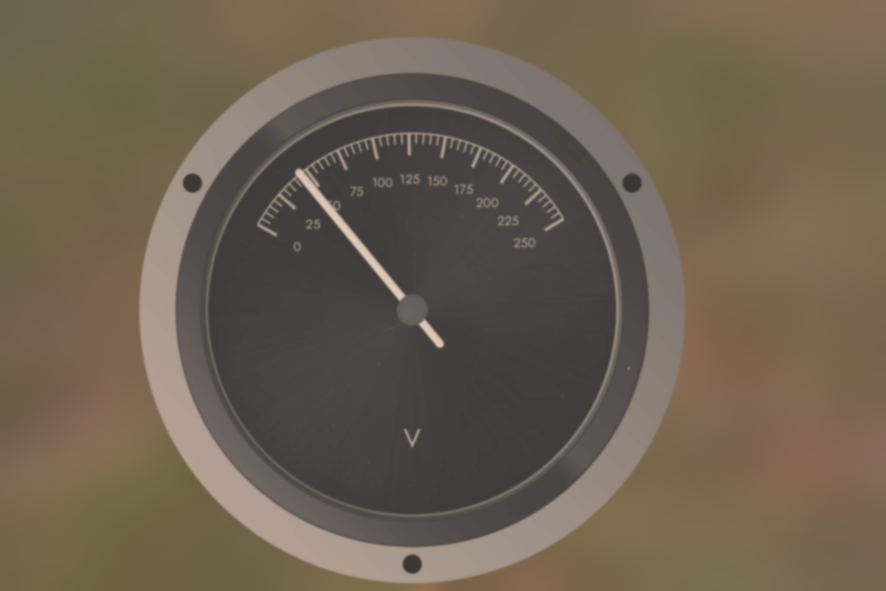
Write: **45** V
